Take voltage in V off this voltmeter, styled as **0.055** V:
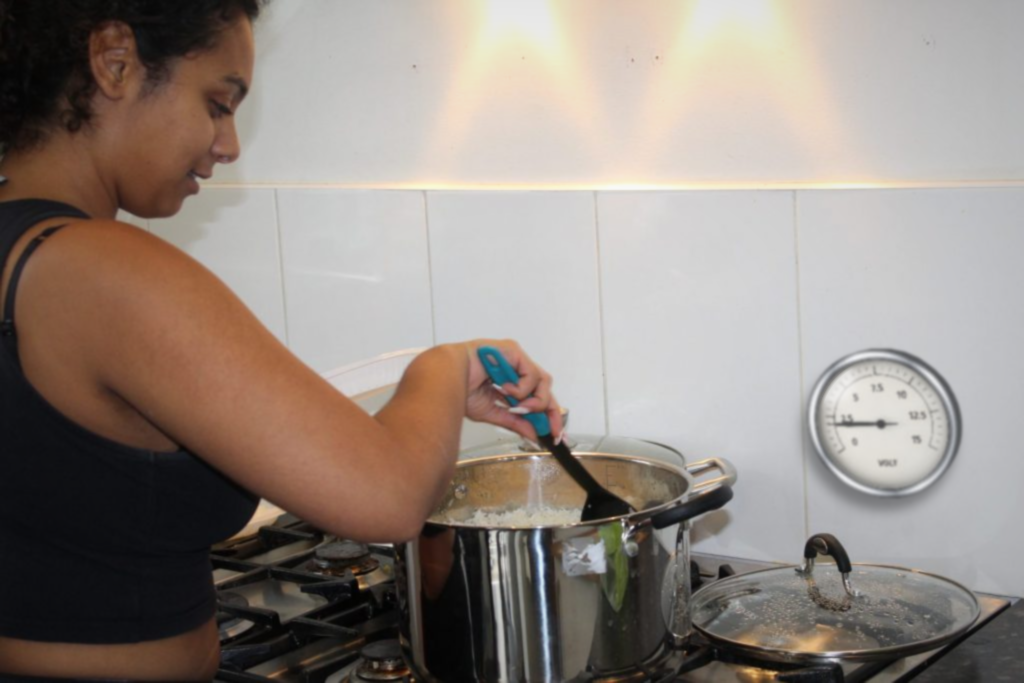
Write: **2** V
